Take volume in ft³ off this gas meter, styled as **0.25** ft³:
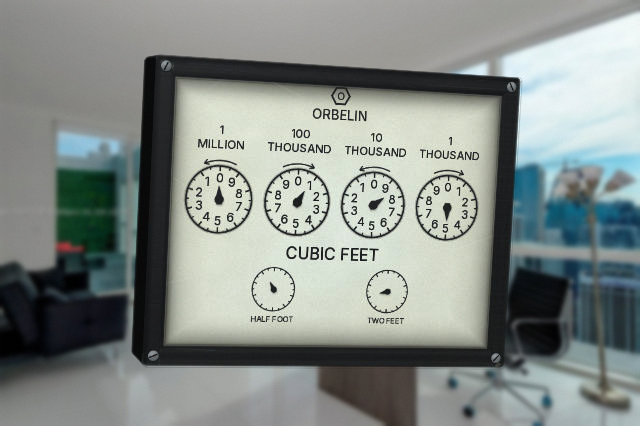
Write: **8500** ft³
